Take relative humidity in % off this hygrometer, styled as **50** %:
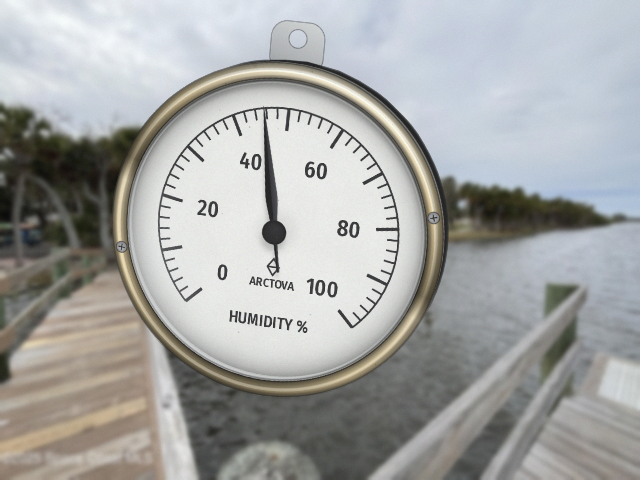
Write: **46** %
